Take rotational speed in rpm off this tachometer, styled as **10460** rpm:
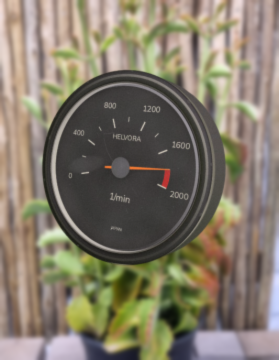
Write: **1800** rpm
